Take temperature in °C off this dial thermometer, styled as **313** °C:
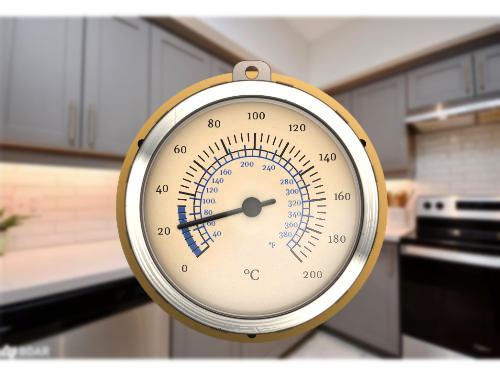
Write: **20** °C
